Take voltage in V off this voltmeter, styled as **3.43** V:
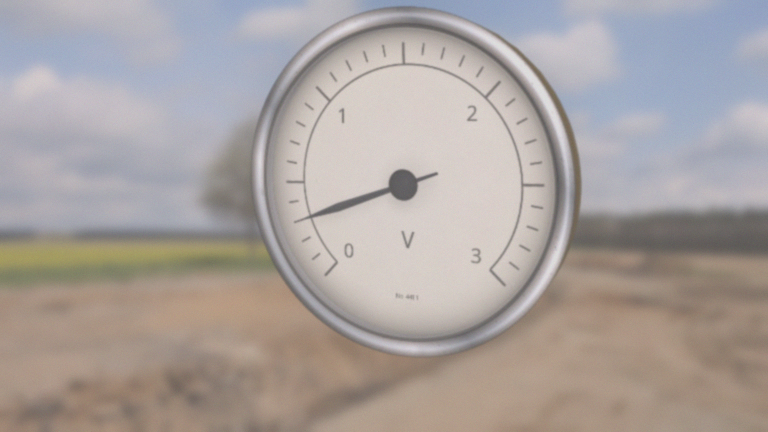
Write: **0.3** V
